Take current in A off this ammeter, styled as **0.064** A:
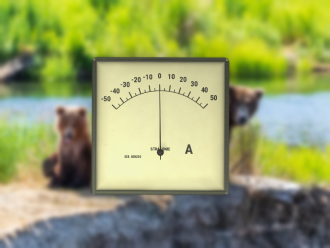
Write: **0** A
